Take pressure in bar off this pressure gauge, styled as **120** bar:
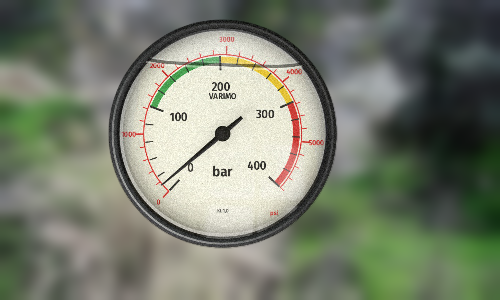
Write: **10** bar
